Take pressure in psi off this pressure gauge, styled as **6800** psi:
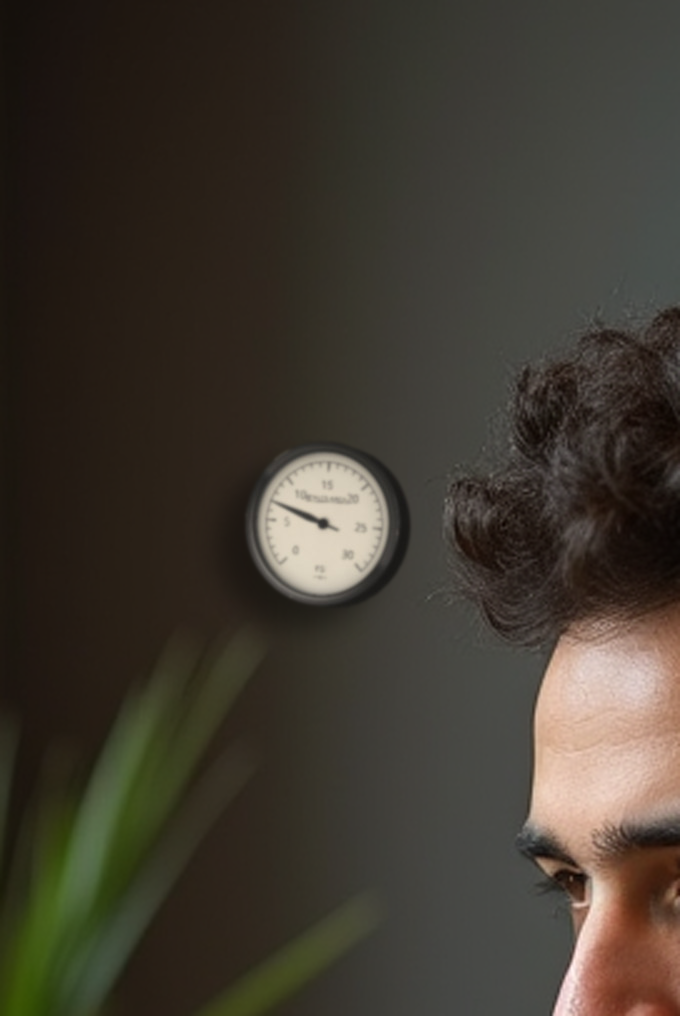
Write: **7** psi
